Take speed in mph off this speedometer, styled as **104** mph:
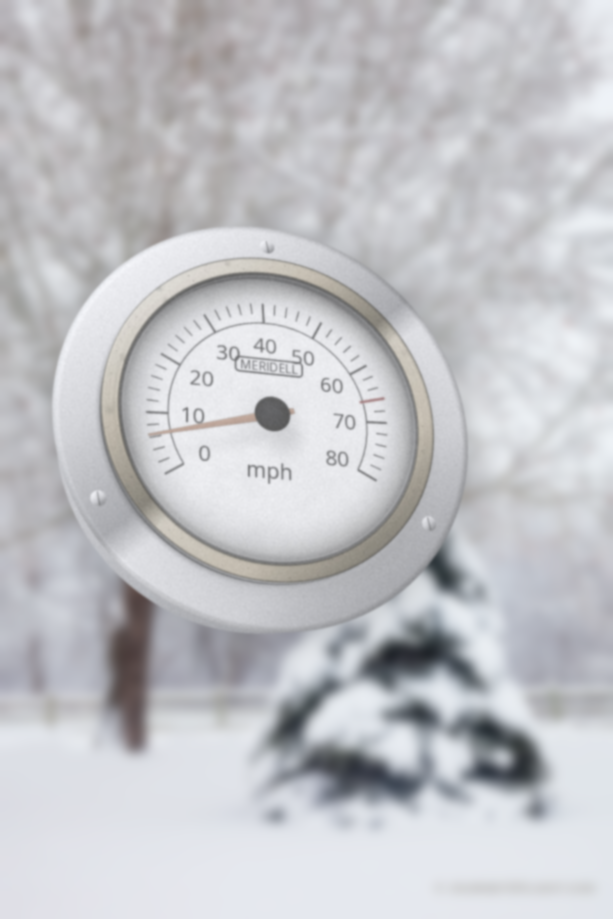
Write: **6** mph
